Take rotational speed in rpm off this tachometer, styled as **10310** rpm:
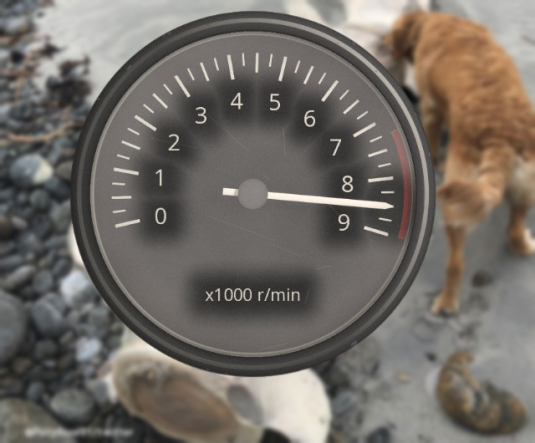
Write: **8500** rpm
